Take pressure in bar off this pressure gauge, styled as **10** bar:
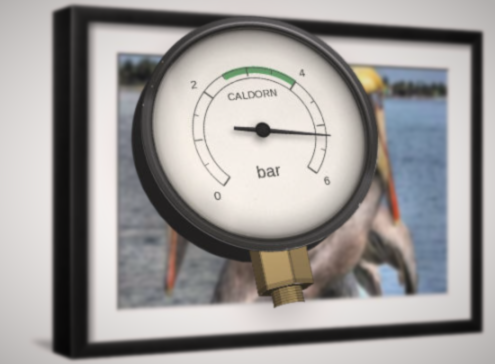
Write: **5.25** bar
